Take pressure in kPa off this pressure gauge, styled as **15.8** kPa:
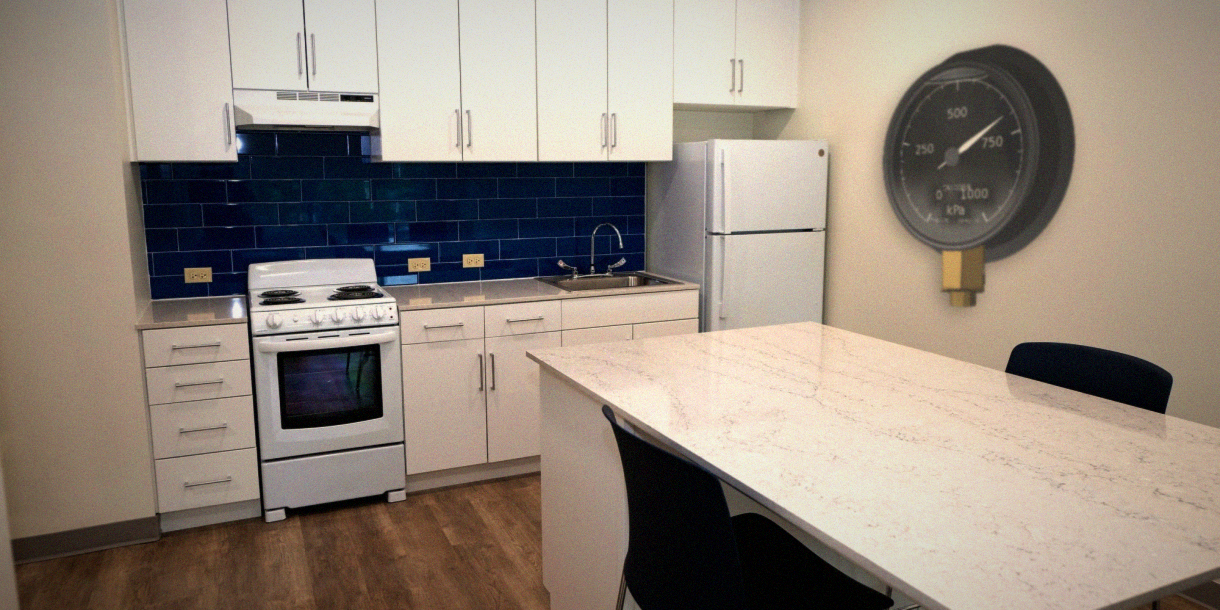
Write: **700** kPa
